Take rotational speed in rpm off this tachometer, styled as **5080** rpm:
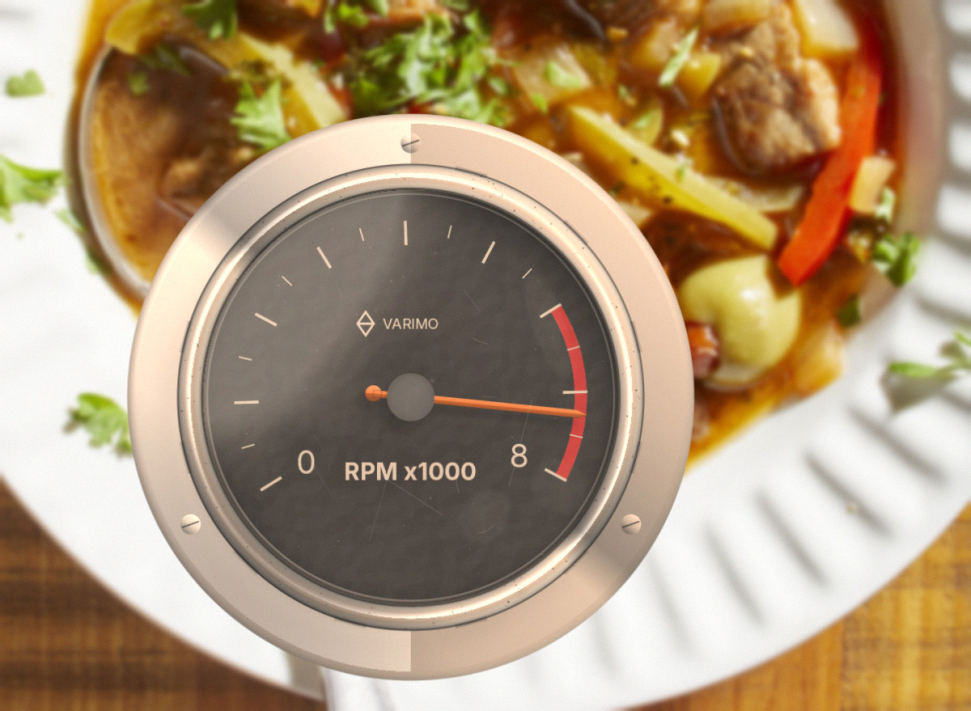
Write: **7250** rpm
